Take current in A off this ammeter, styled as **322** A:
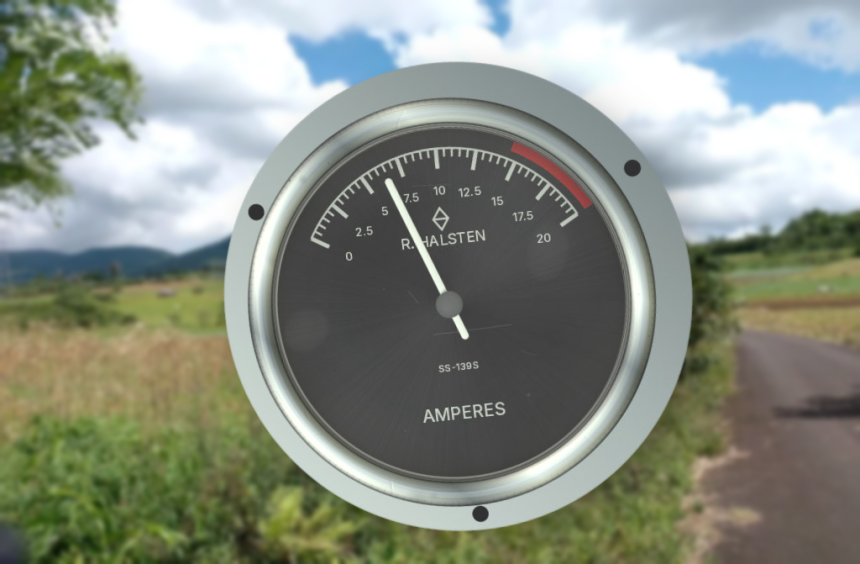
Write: **6.5** A
